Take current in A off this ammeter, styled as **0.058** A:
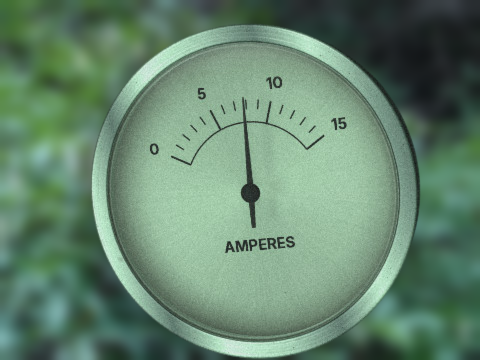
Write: **8** A
